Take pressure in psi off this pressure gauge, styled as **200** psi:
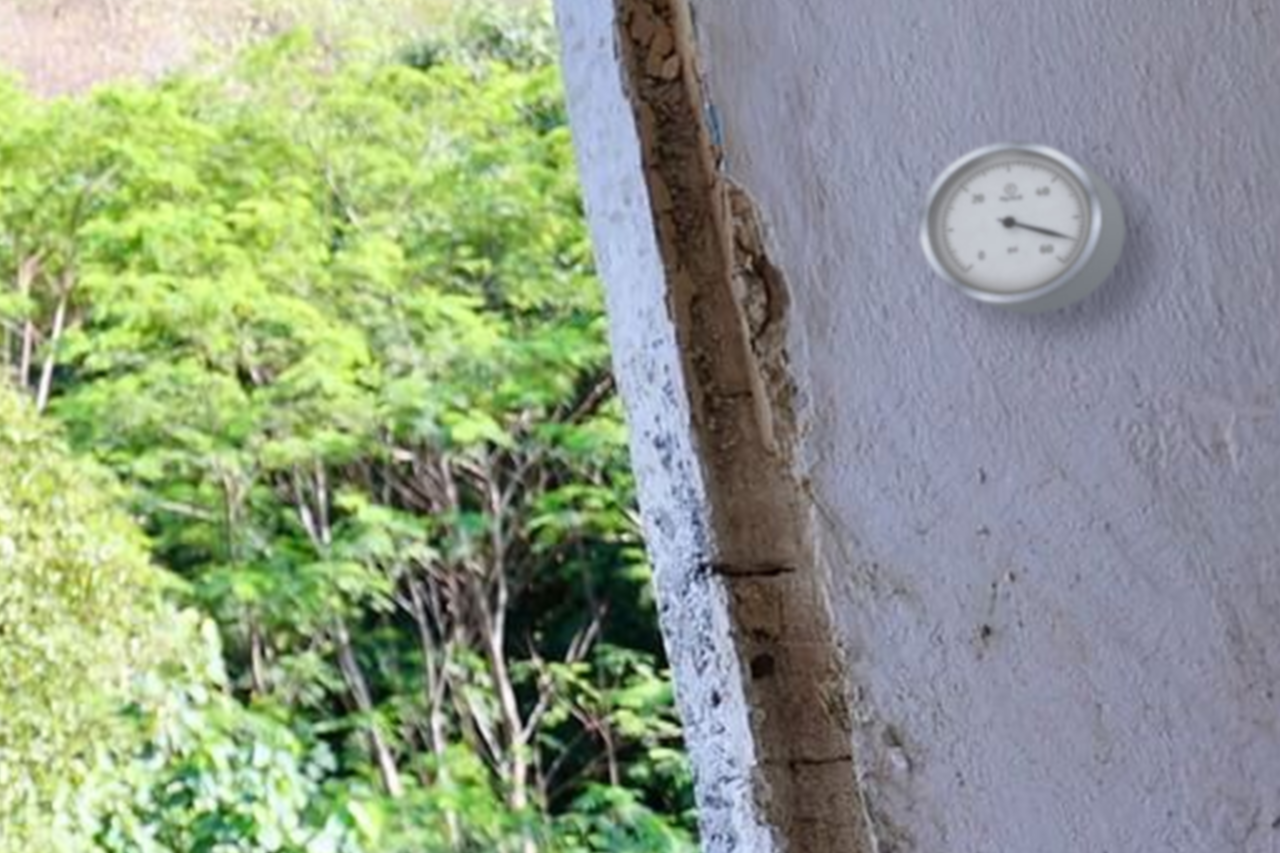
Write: **55** psi
